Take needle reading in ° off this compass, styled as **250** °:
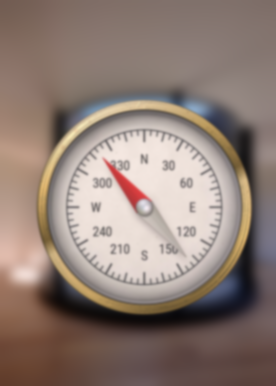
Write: **320** °
